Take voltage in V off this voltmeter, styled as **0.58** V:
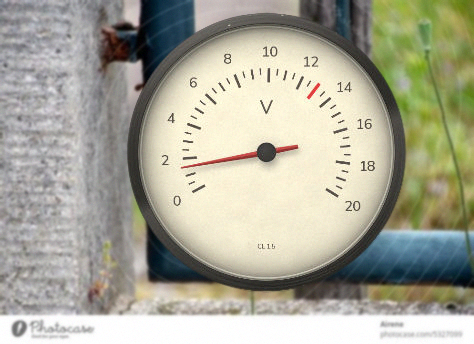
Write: **1.5** V
